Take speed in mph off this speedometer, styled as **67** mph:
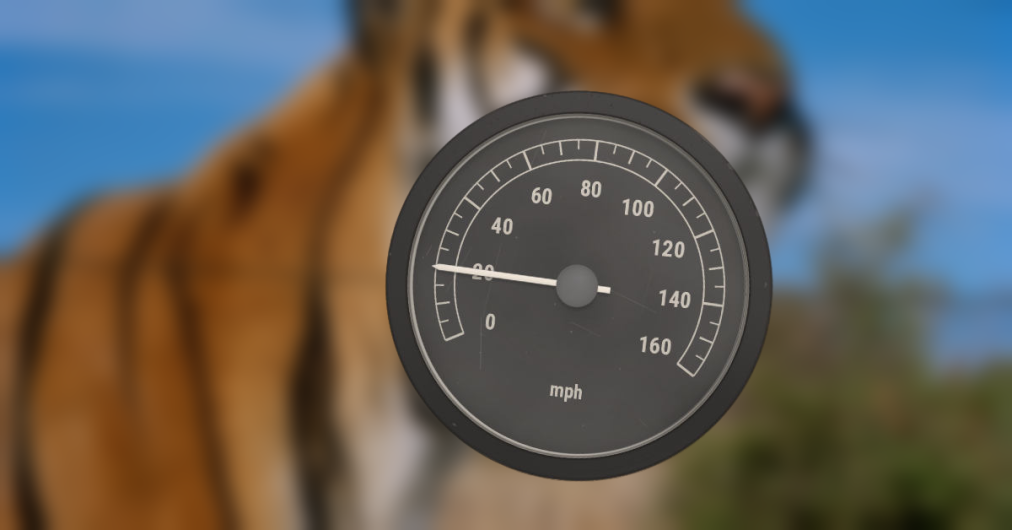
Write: **20** mph
